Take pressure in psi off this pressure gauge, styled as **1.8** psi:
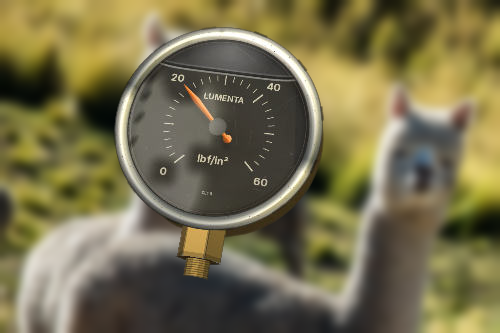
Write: **20** psi
